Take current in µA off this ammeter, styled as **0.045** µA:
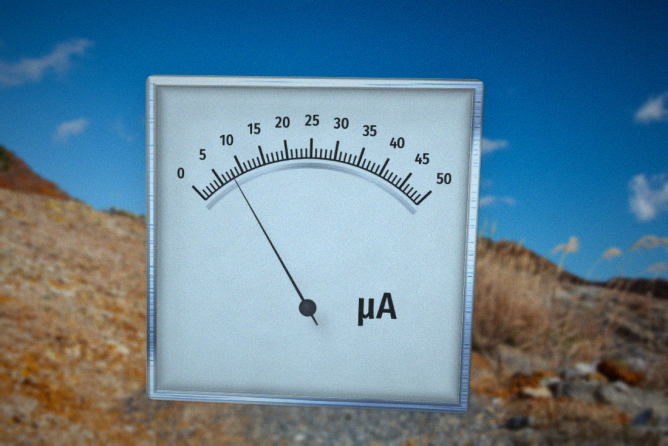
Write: **8** µA
